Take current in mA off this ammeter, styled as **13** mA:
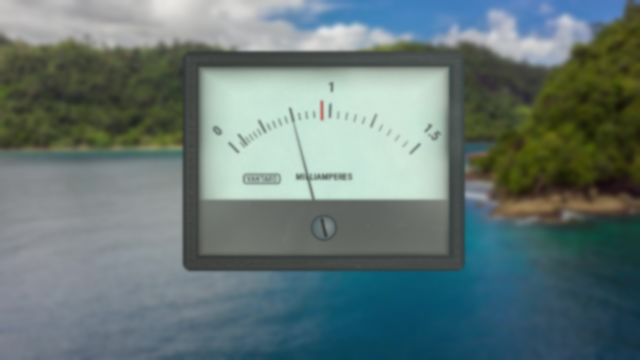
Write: **0.75** mA
